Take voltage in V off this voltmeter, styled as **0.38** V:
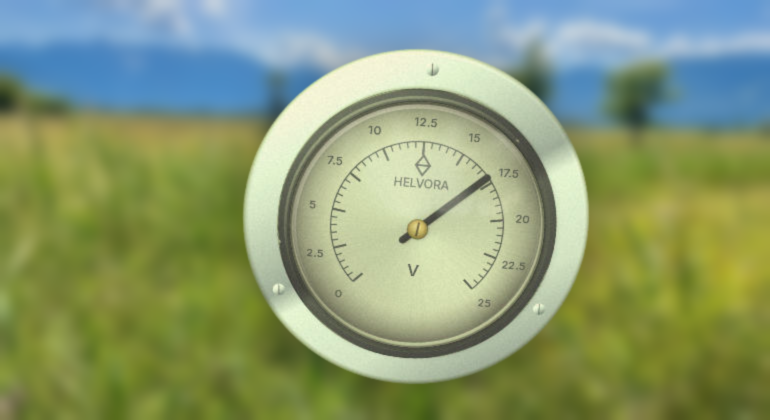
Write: **17** V
